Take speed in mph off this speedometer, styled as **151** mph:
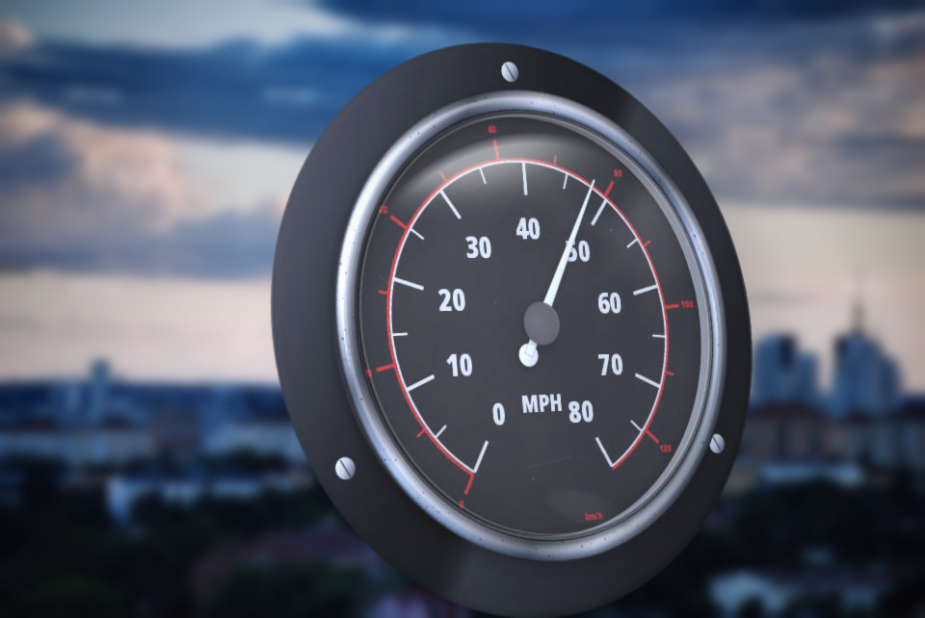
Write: **47.5** mph
